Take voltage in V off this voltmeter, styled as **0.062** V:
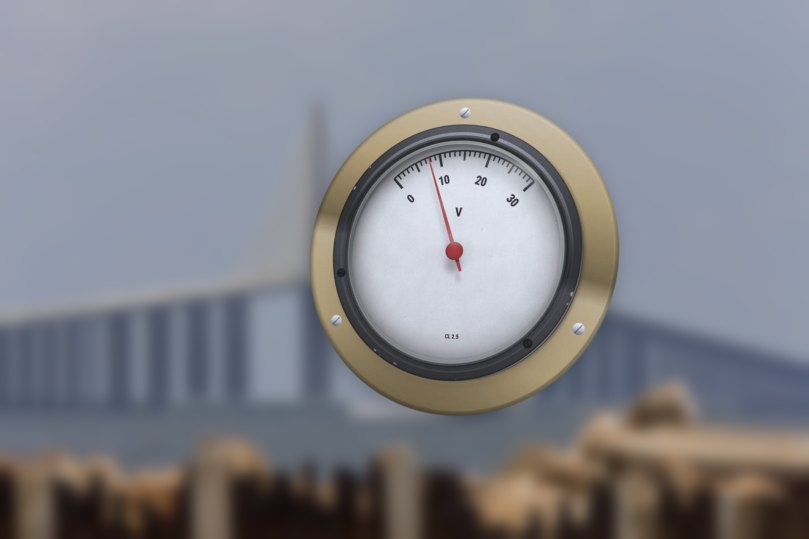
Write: **8** V
